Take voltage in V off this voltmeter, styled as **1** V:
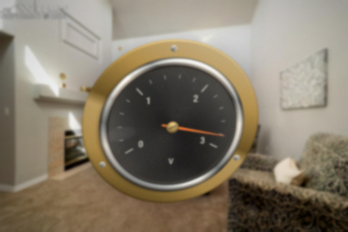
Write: **2.8** V
